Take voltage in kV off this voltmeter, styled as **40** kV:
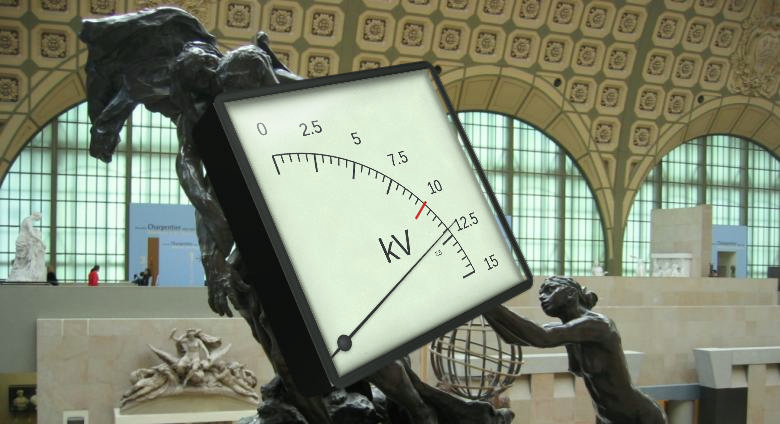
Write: **12** kV
